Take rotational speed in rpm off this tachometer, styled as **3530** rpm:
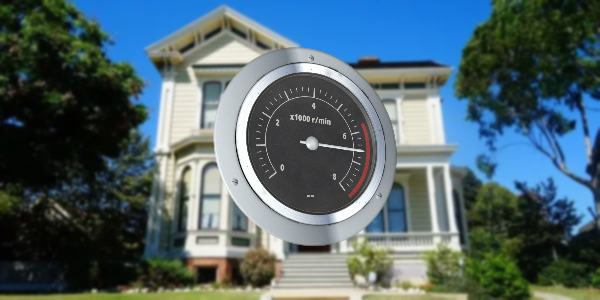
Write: **6600** rpm
